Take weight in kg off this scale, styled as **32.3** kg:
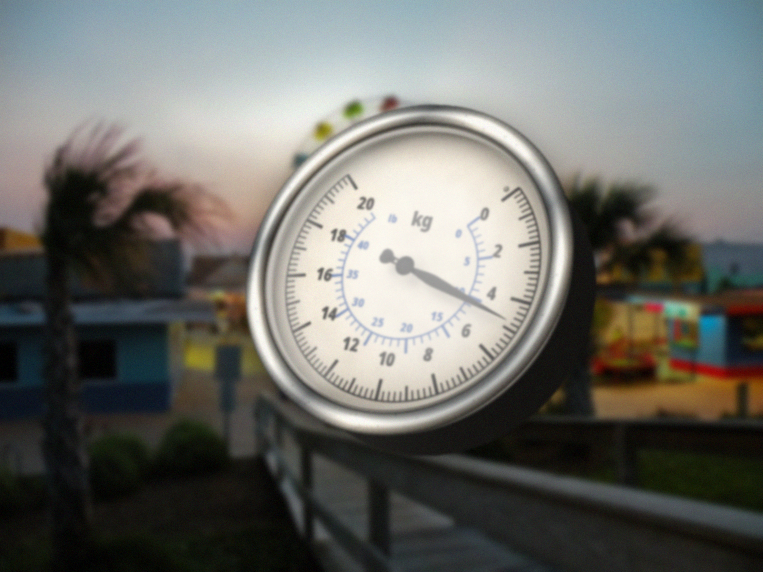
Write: **4.8** kg
